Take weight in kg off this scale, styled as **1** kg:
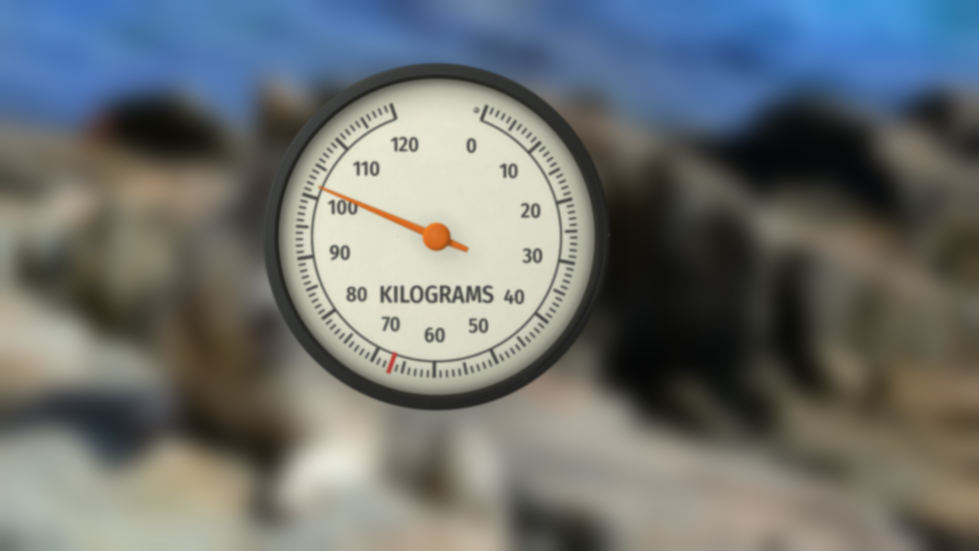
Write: **102** kg
